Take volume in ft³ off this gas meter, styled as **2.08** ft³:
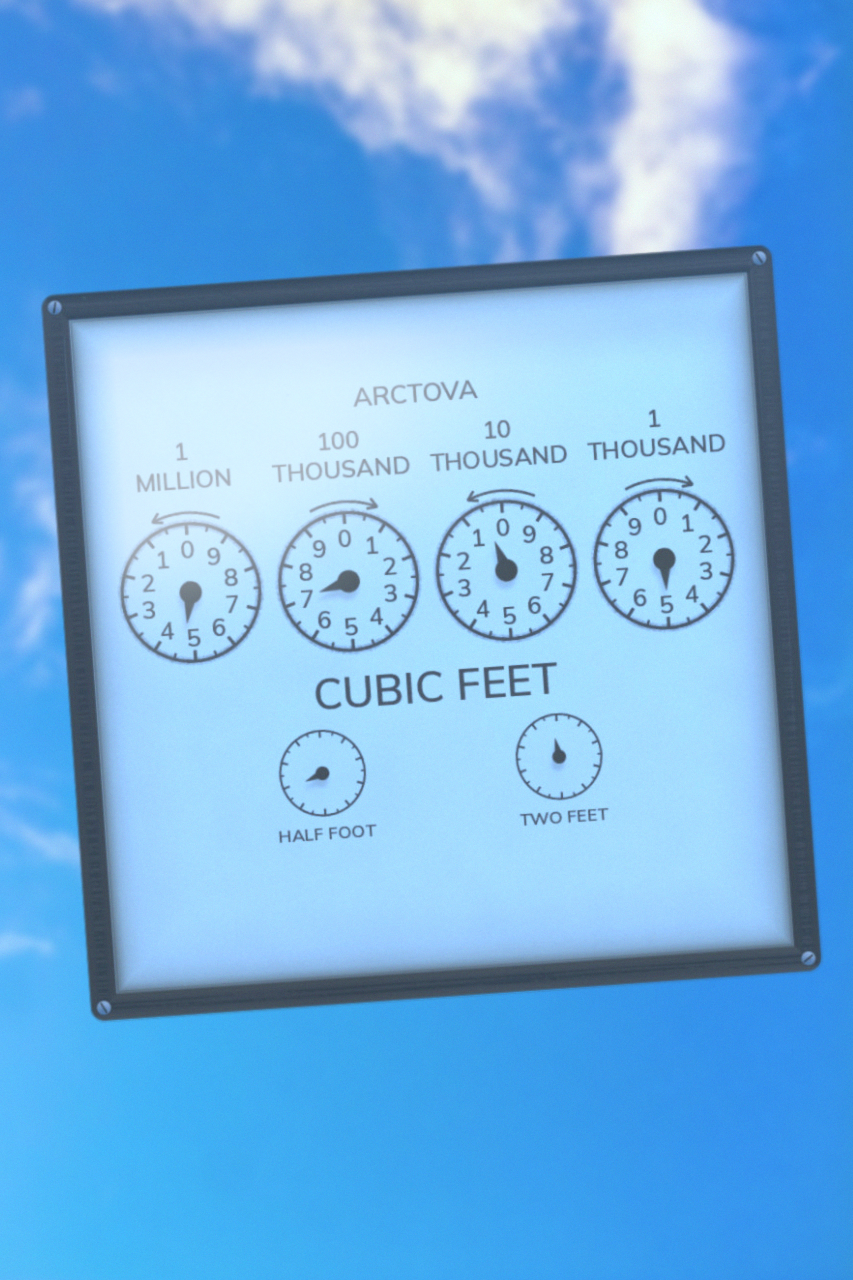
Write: **470500** ft³
